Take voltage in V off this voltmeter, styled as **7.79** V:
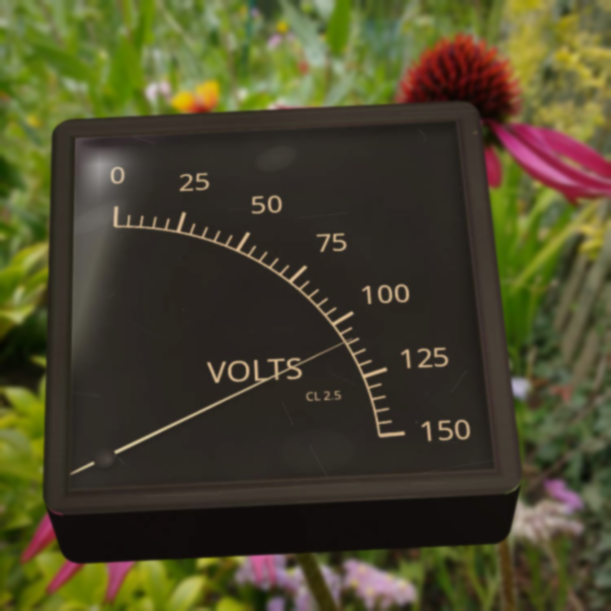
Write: **110** V
